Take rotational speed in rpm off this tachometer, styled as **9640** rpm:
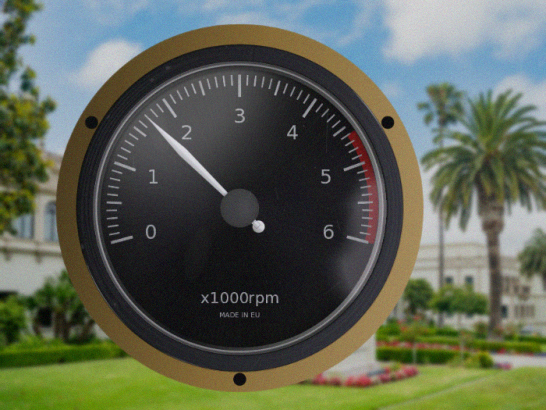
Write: **1700** rpm
